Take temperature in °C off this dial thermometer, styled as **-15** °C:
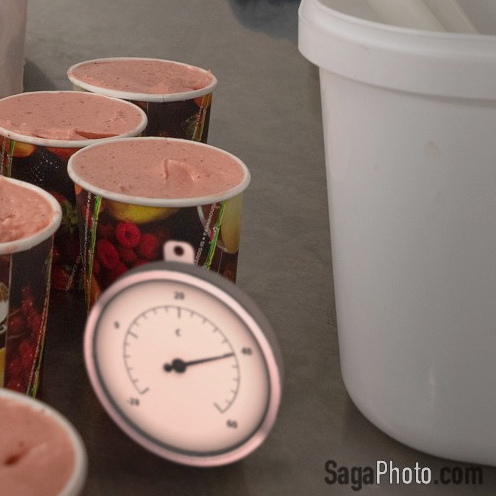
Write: **40** °C
